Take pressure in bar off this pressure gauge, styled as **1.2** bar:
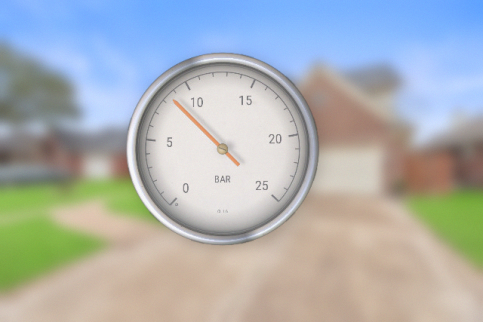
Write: **8.5** bar
